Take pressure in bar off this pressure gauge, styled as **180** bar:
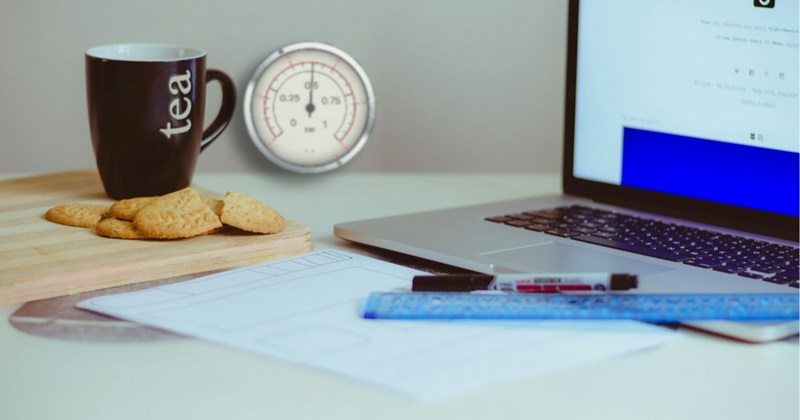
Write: **0.5** bar
